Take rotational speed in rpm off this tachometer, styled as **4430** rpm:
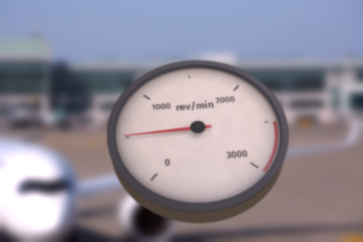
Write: **500** rpm
